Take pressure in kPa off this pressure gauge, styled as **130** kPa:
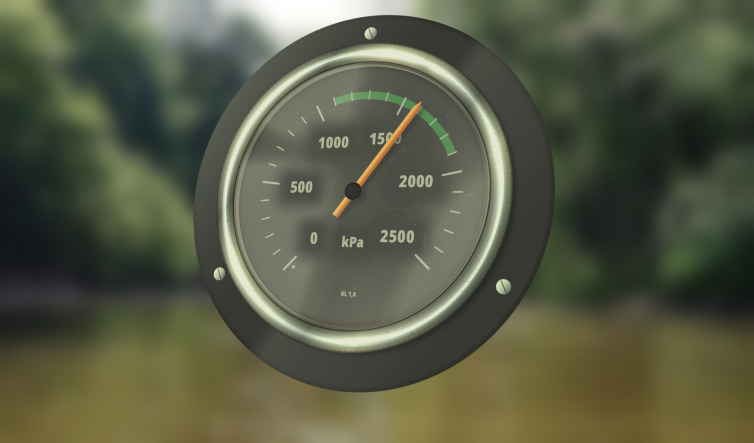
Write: **1600** kPa
